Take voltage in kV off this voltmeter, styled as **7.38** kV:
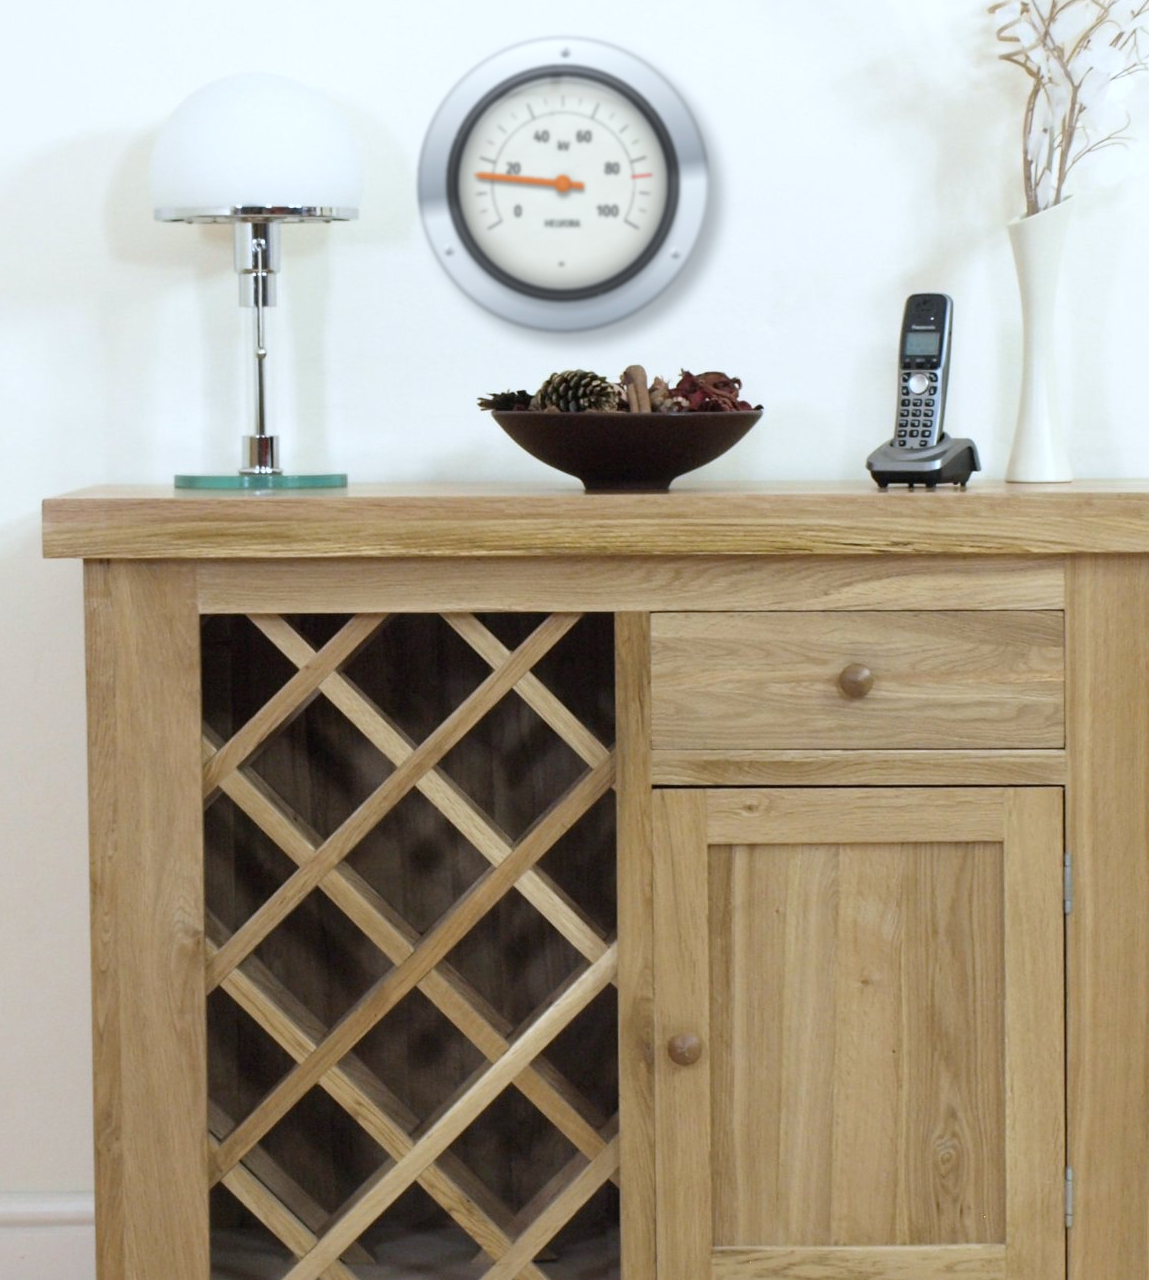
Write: **15** kV
